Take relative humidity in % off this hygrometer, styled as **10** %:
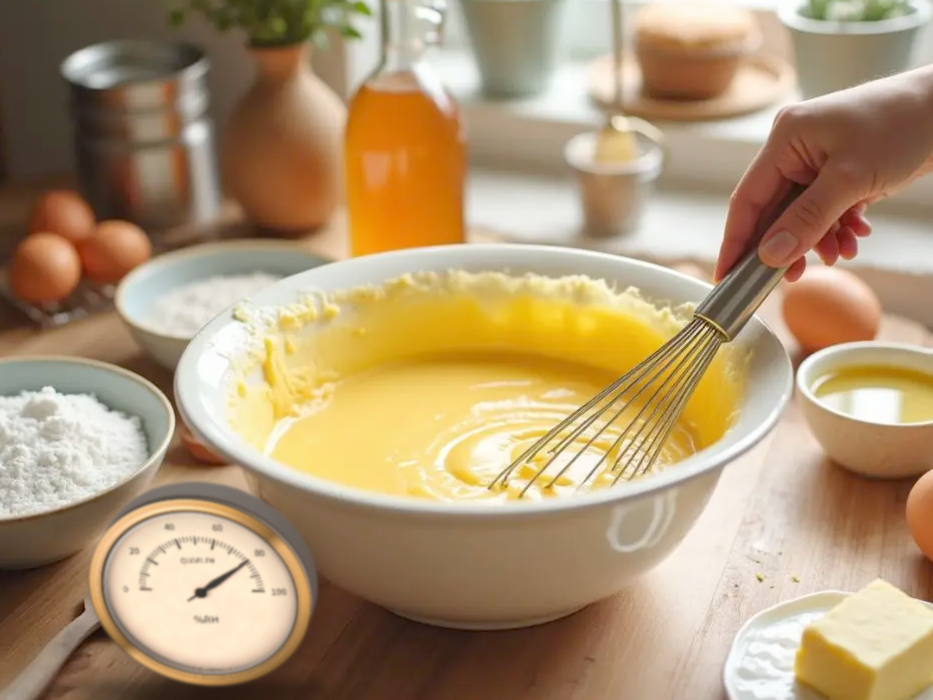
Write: **80** %
